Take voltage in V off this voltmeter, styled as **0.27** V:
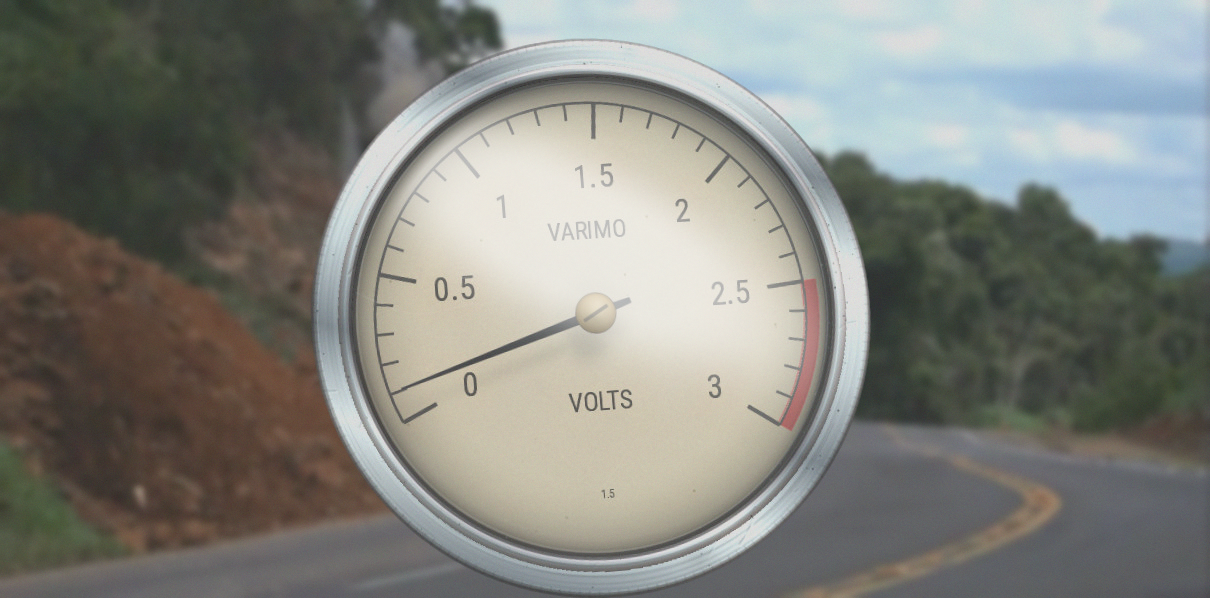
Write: **0.1** V
